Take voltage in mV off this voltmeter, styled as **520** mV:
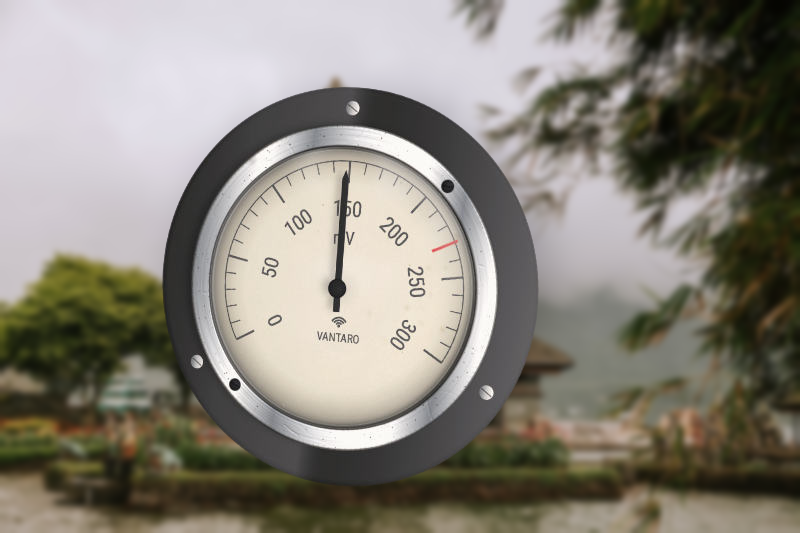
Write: **150** mV
